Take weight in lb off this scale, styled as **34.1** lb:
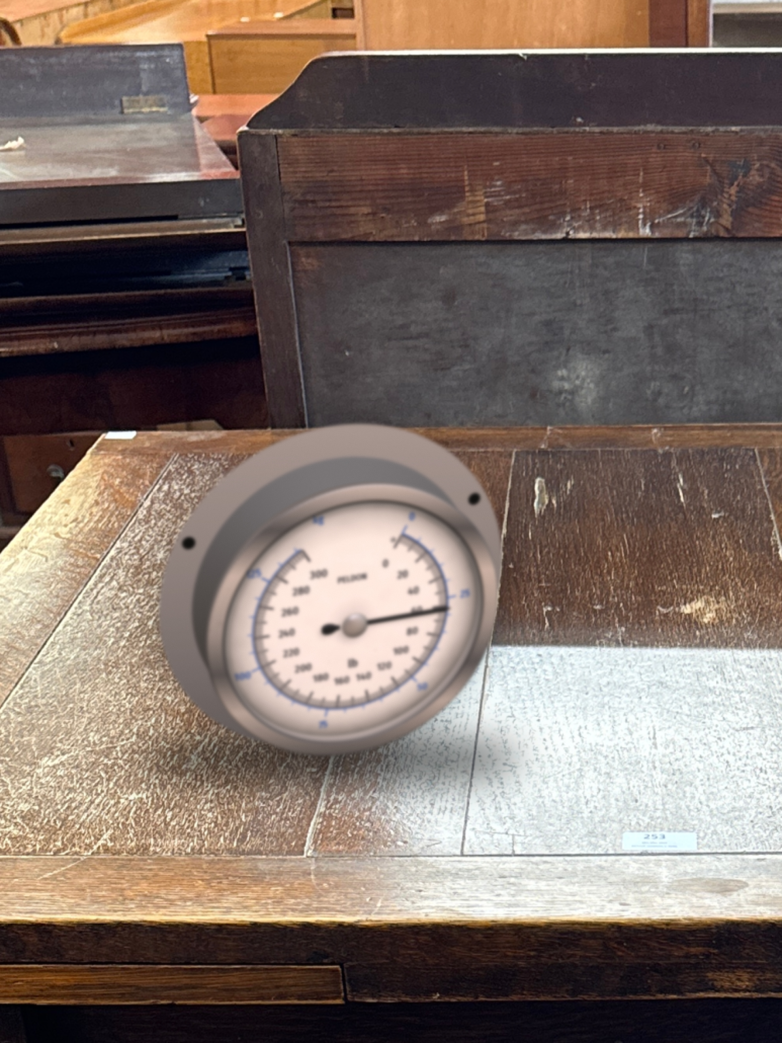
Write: **60** lb
